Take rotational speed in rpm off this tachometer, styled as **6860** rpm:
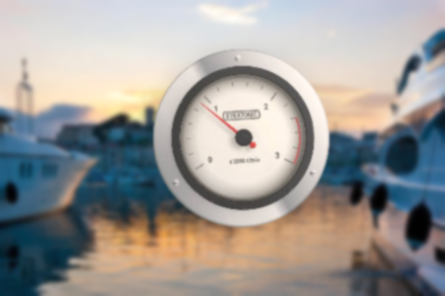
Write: **900** rpm
